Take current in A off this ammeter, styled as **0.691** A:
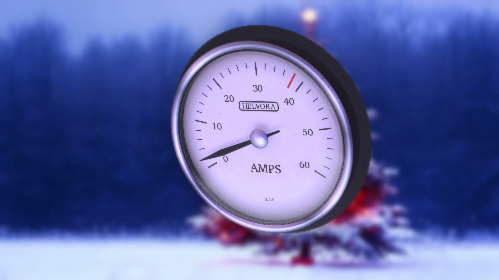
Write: **2** A
